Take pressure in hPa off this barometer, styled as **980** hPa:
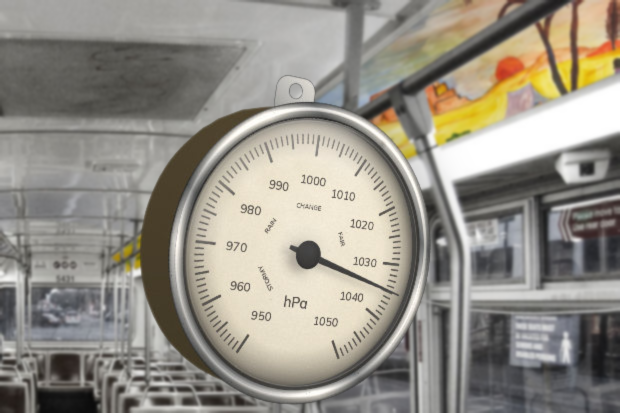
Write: **1035** hPa
